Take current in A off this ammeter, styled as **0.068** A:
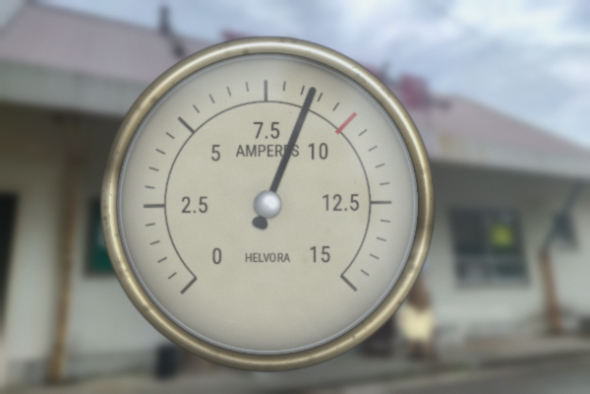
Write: **8.75** A
